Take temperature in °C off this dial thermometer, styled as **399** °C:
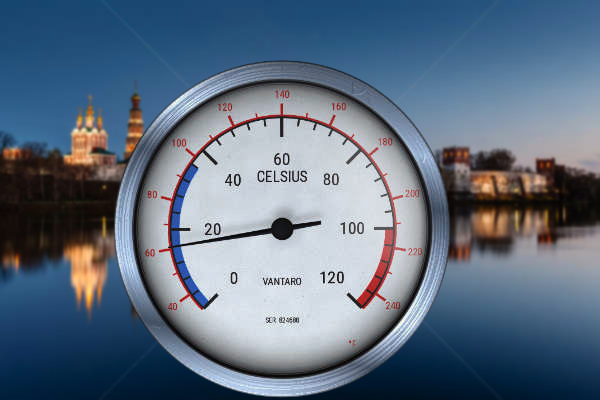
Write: **16** °C
